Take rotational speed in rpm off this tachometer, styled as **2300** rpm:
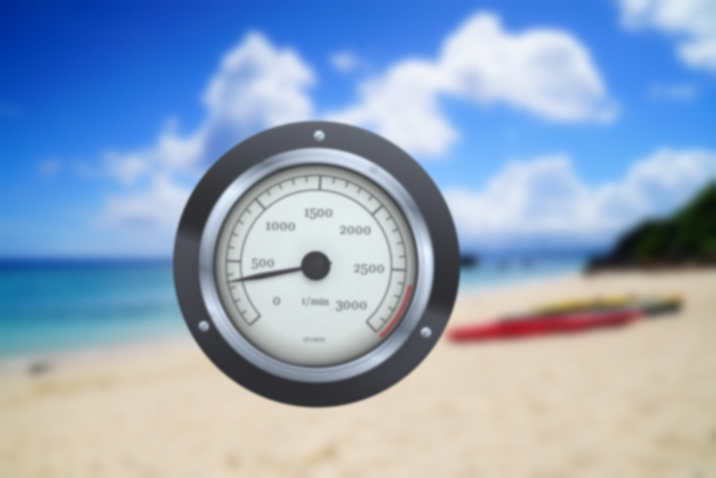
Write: **350** rpm
